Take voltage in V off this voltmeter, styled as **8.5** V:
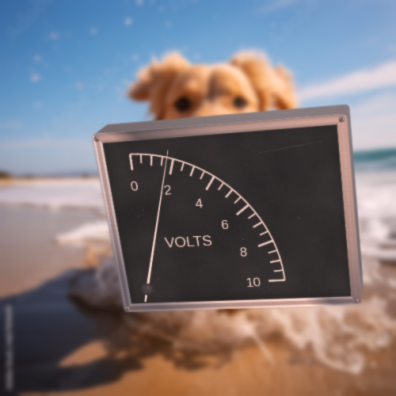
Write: **1.75** V
